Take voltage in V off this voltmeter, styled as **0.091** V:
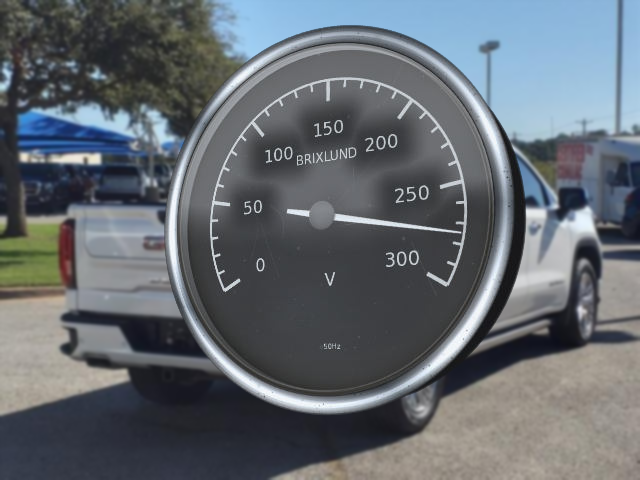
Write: **275** V
